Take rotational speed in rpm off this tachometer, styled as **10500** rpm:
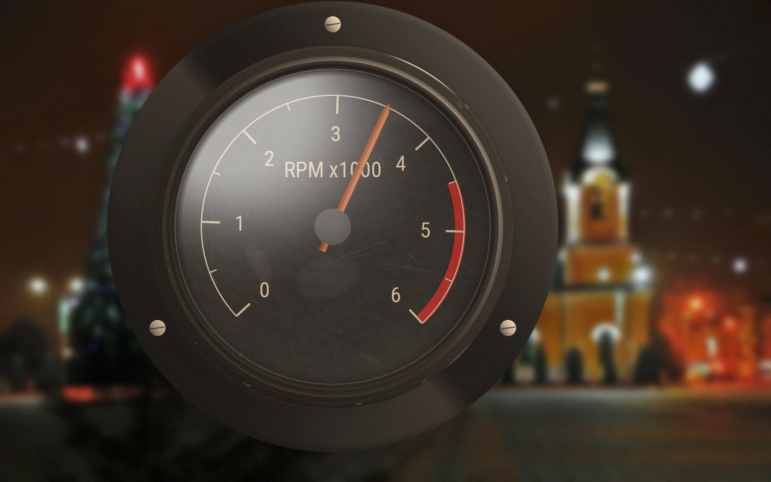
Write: **3500** rpm
